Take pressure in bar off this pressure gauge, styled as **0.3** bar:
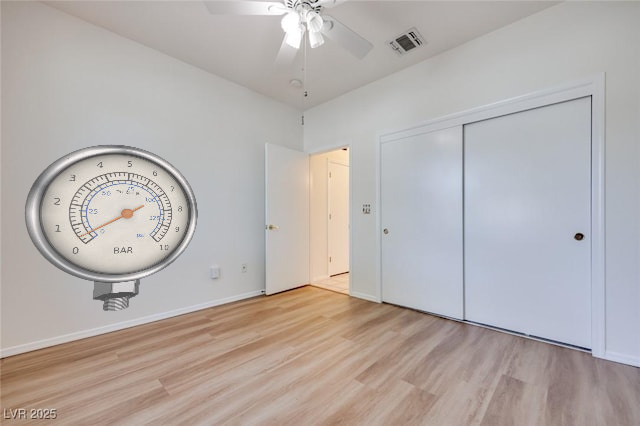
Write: **0.4** bar
